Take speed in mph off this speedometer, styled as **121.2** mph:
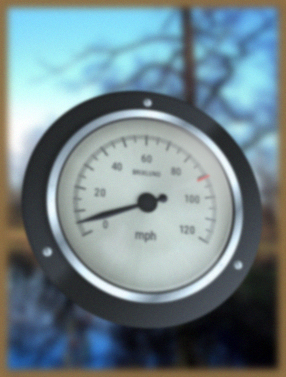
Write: **5** mph
